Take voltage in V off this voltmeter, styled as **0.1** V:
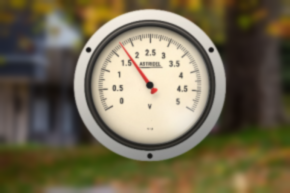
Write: **1.75** V
